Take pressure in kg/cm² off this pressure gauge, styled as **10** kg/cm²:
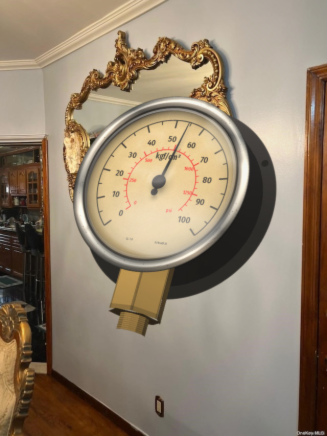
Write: **55** kg/cm²
